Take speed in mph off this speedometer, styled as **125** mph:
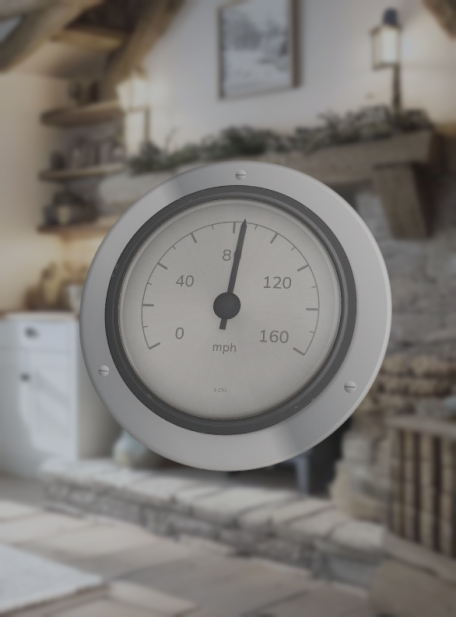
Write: **85** mph
